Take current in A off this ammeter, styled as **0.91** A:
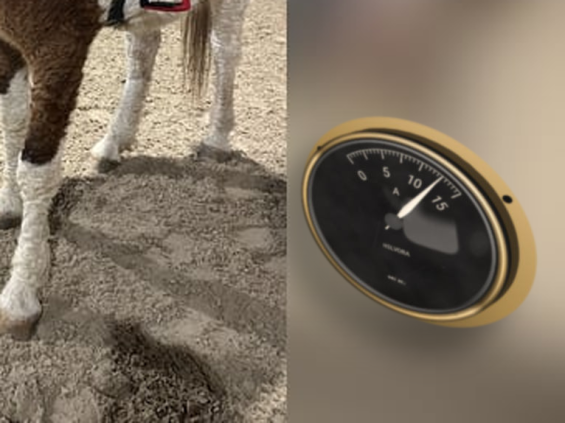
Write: **12.5** A
